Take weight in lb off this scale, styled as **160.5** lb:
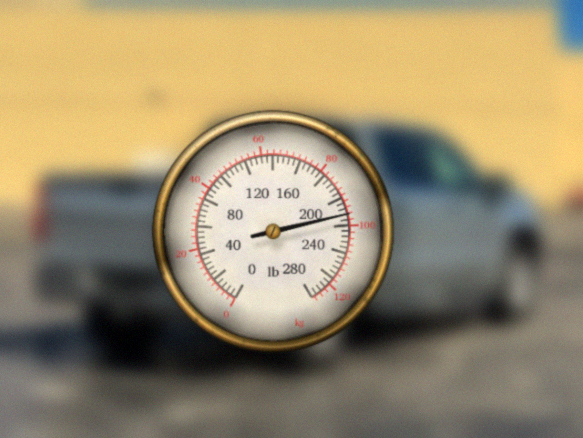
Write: **212** lb
